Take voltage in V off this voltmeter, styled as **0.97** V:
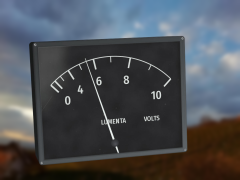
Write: **5.5** V
